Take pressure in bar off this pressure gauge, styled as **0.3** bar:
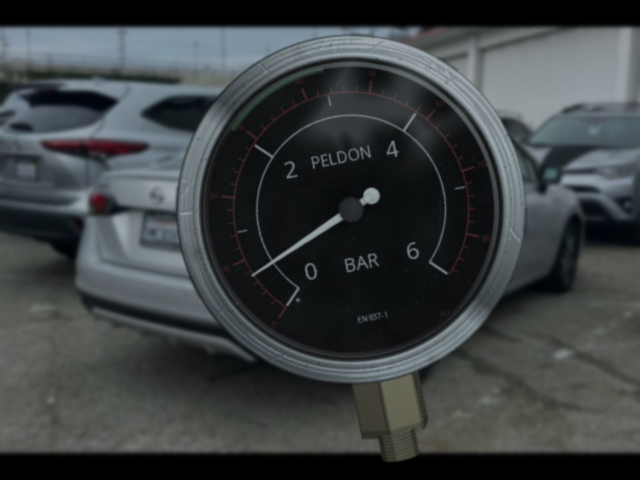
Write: **0.5** bar
